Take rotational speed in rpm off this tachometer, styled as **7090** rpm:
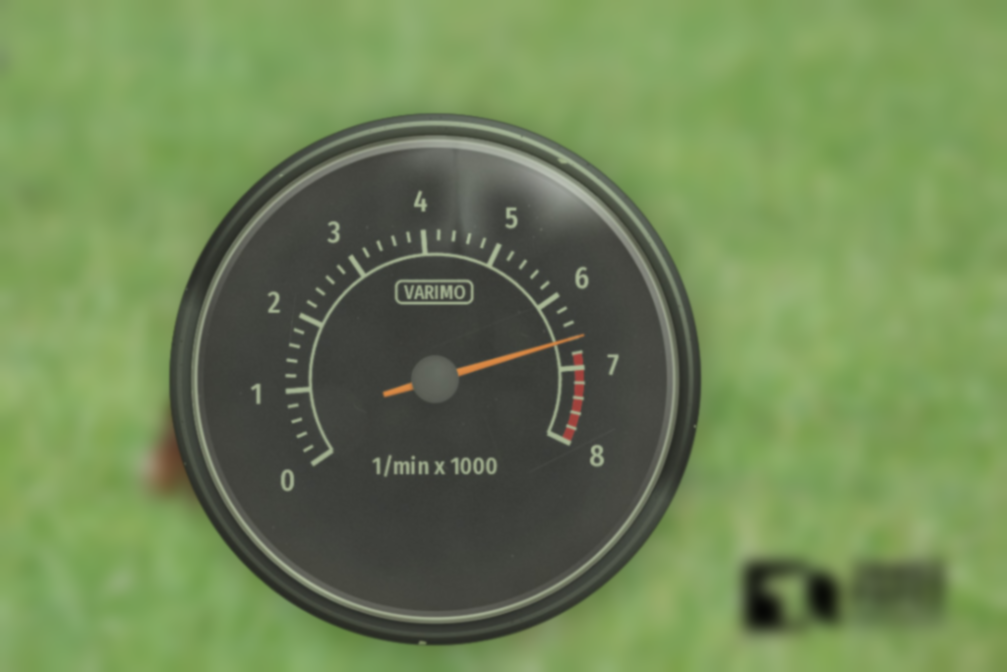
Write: **6600** rpm
